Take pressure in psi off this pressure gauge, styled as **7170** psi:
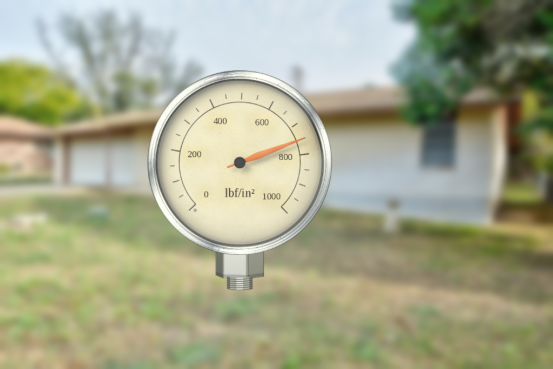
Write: **750** psi
